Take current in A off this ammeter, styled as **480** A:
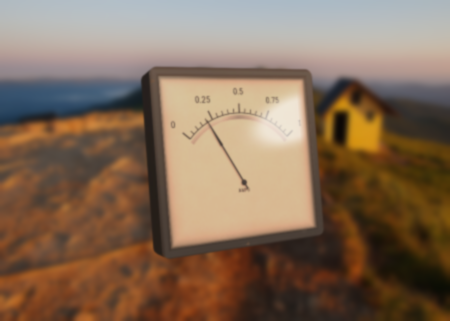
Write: **0.2** A
